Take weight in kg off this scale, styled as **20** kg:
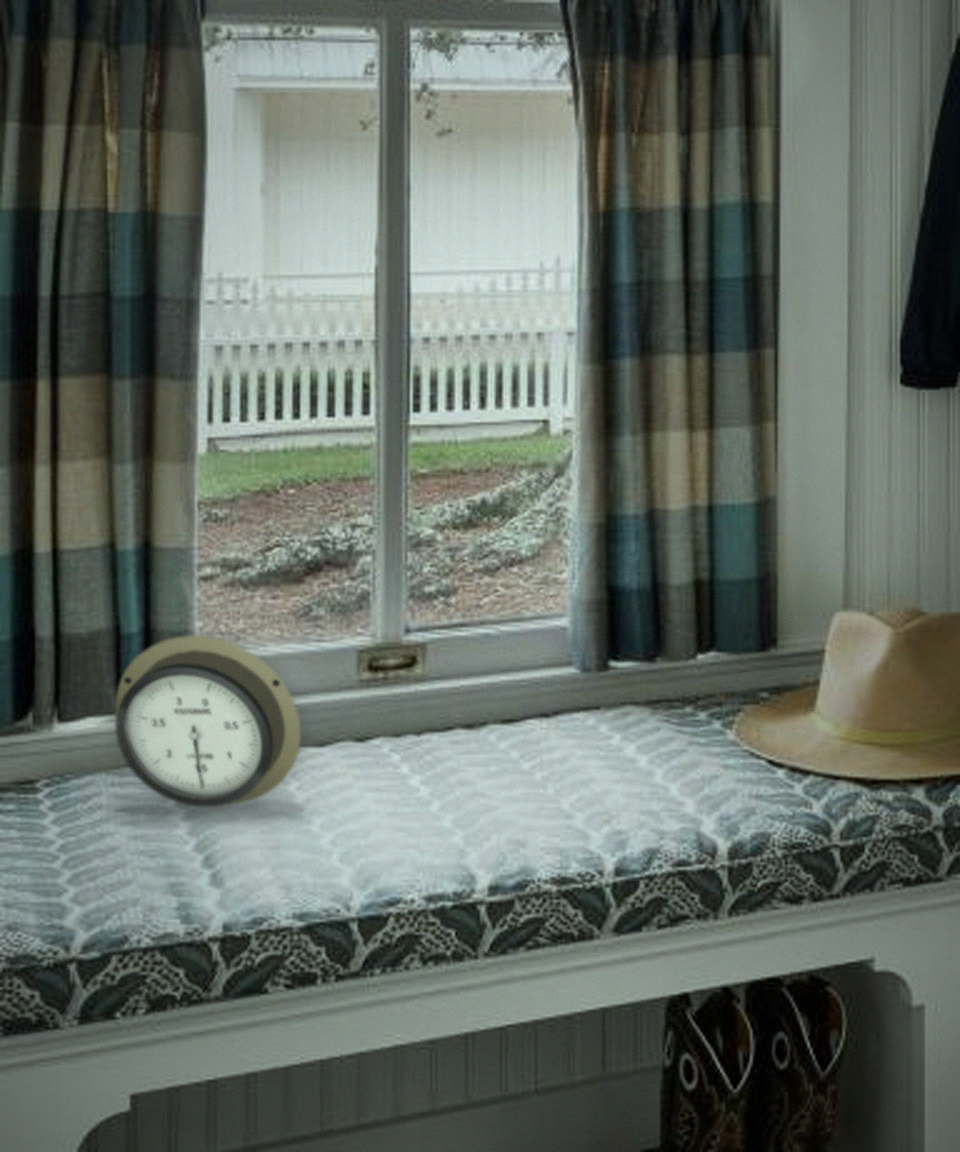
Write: **1.5** kg
